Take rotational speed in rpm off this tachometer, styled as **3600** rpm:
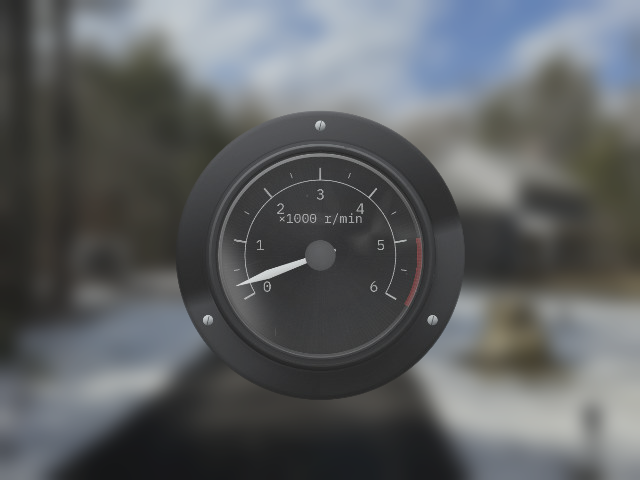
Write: **250** rpm
